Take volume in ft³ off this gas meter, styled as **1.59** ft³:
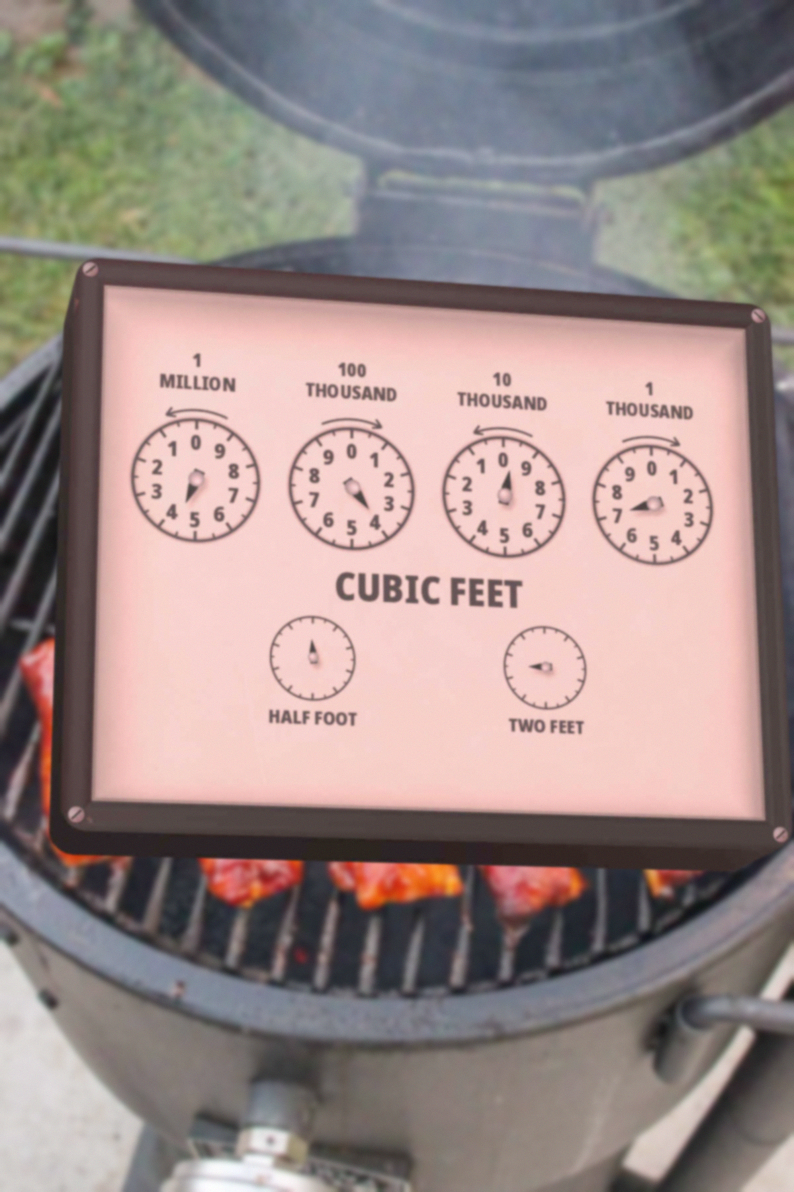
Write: **439700** ft³
